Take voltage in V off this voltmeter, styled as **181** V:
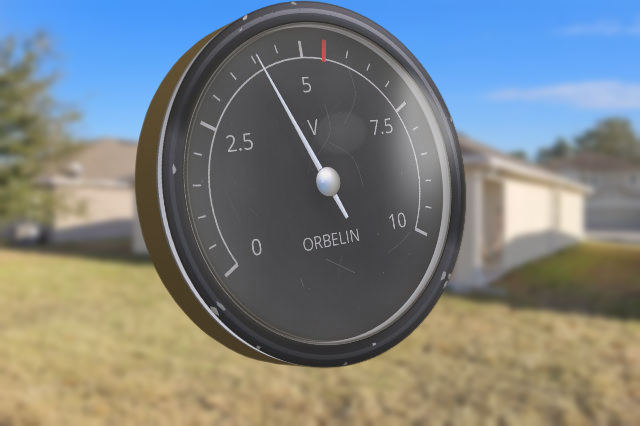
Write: **4** V
